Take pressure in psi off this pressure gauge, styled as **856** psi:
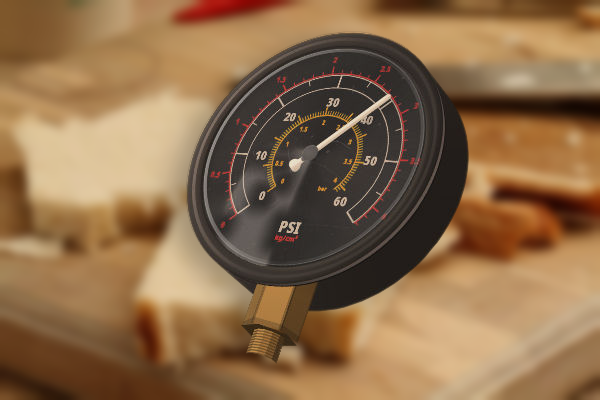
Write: **40** psi
